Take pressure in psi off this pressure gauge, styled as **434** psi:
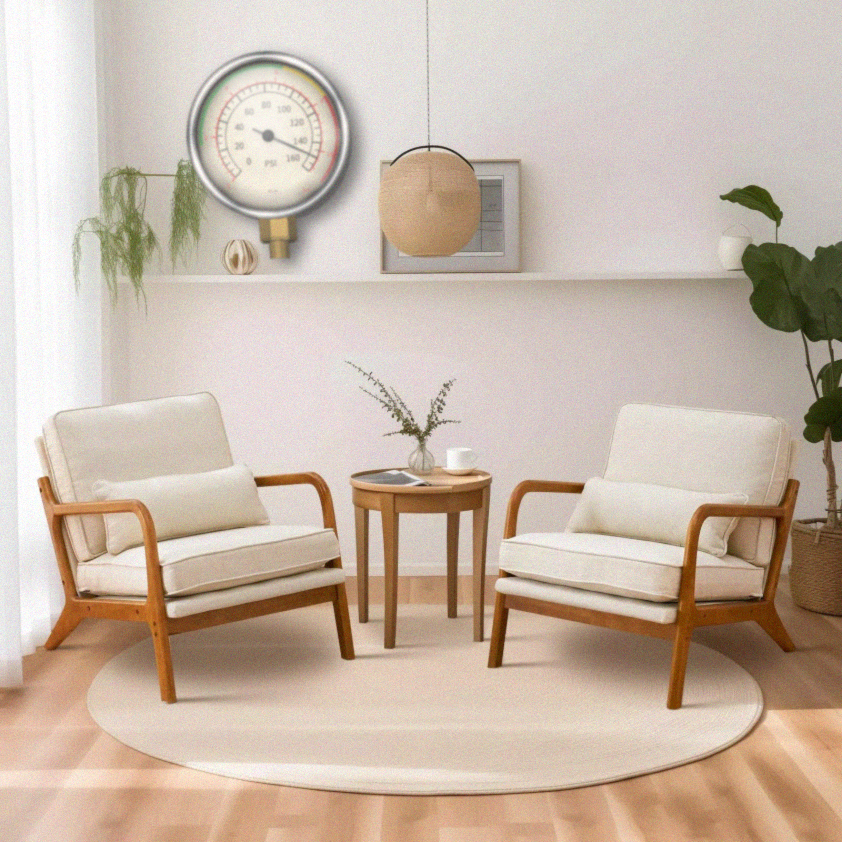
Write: **150** psi
